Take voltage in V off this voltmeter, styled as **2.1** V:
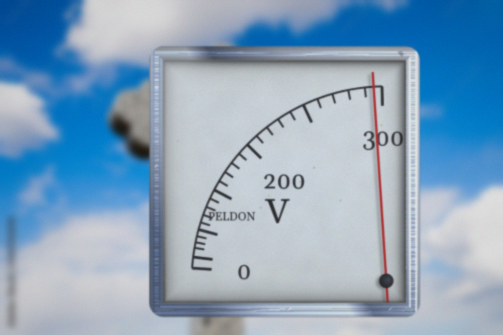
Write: **295** V
